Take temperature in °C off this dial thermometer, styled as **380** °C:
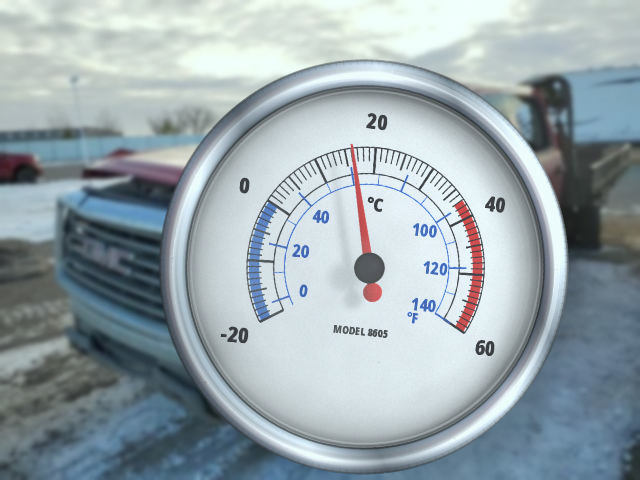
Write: **16** °C
